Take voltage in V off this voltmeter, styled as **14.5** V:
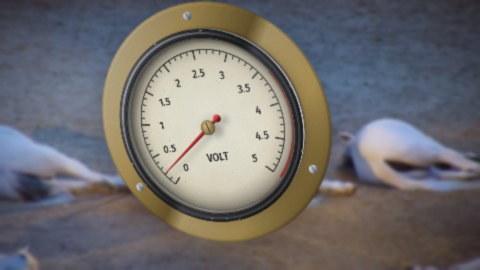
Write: **0.2** V
